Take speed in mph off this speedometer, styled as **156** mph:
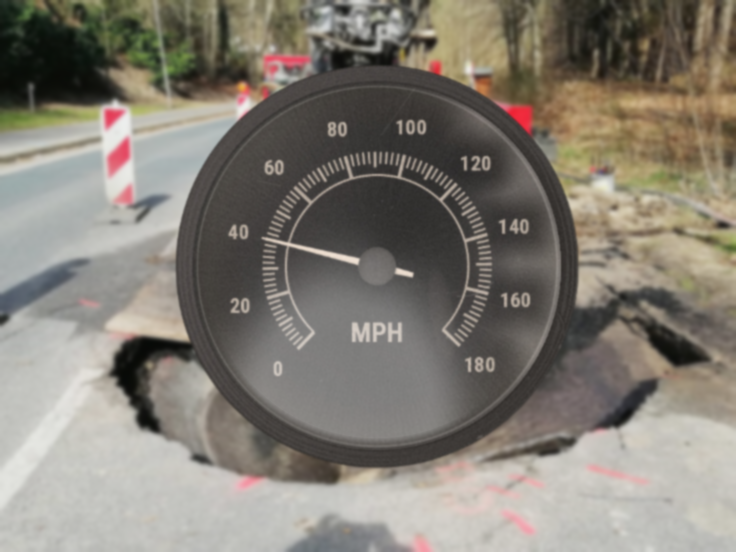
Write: **40** mph
